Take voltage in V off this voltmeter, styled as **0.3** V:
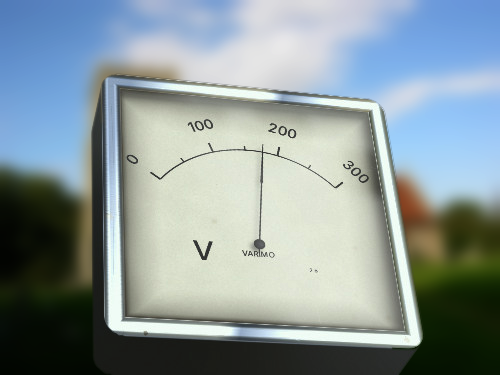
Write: **175** V
